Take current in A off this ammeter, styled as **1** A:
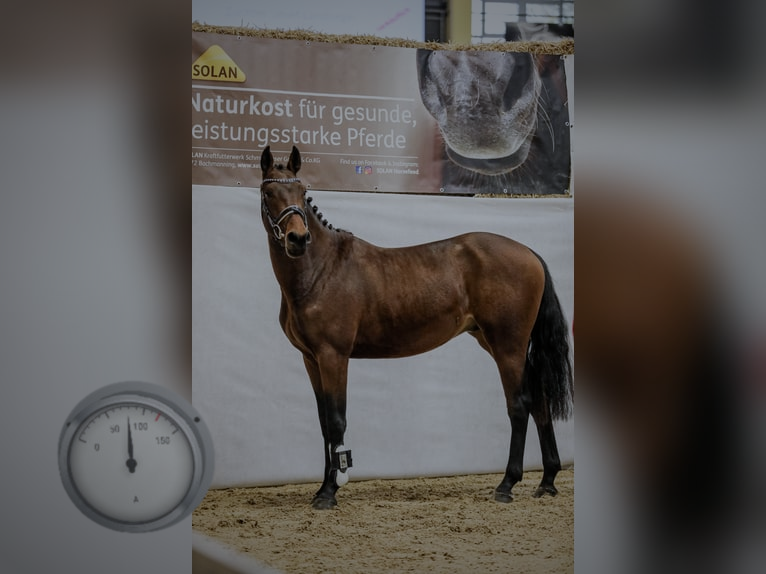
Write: **80** A
